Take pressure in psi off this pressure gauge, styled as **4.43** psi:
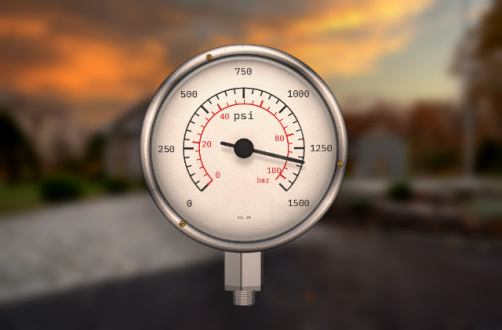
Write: **1325** psi
